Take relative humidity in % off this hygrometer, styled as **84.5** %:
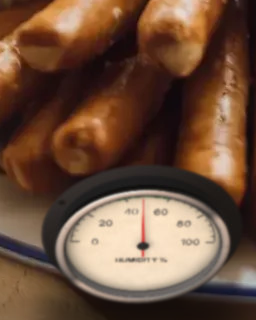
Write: **48** %
